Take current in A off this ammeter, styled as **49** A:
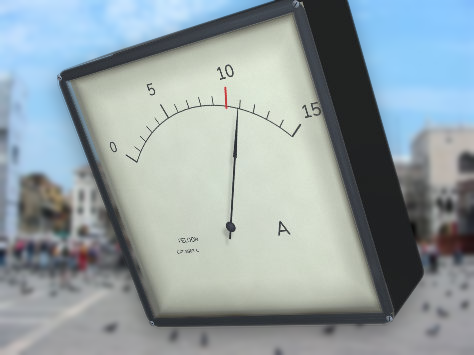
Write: **11** A
